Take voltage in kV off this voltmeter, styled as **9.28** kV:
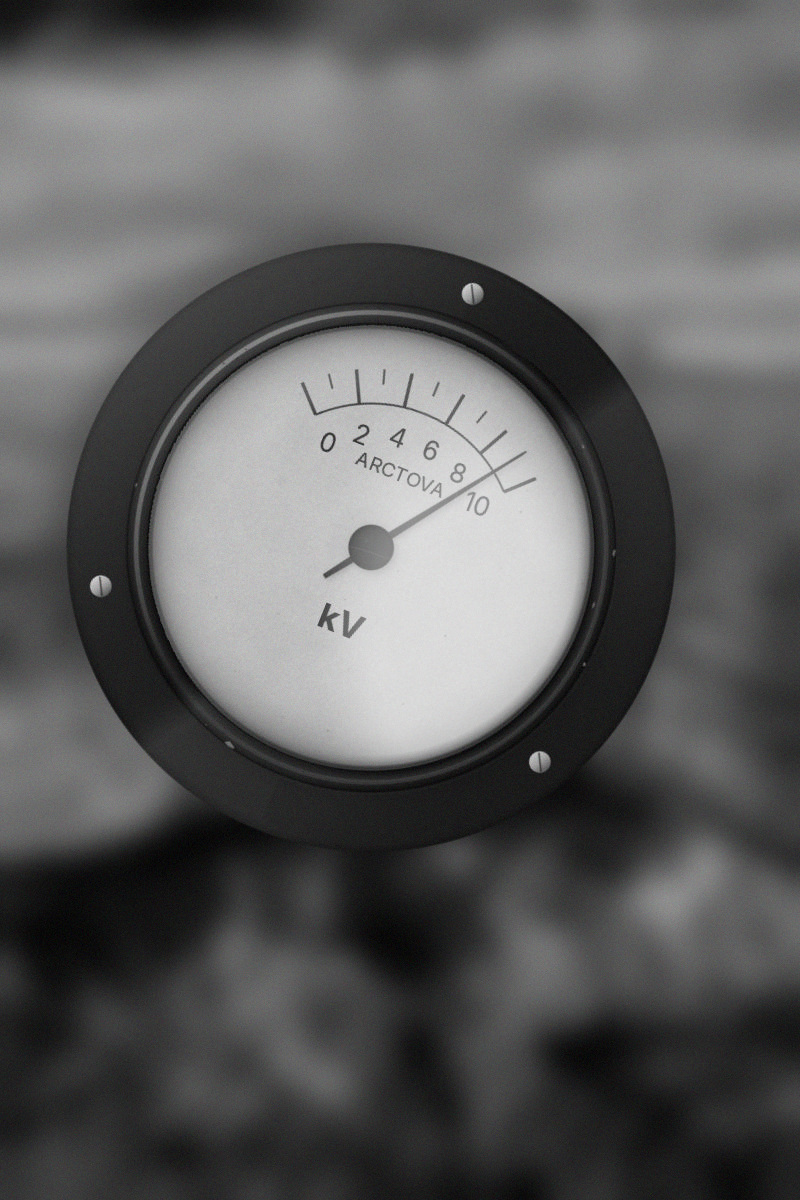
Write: **9** kV
